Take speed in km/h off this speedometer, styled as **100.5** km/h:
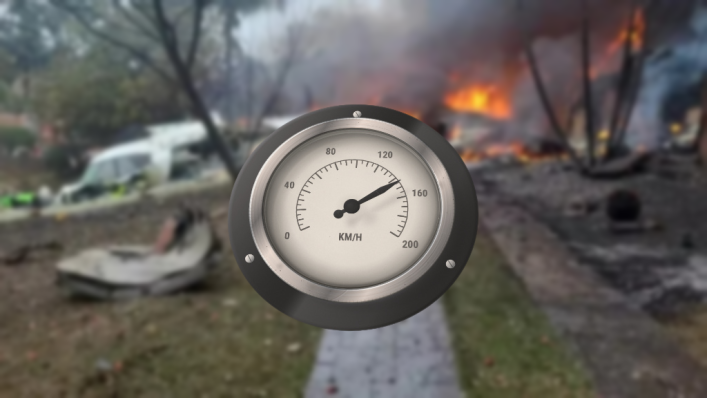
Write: **145** km/h
